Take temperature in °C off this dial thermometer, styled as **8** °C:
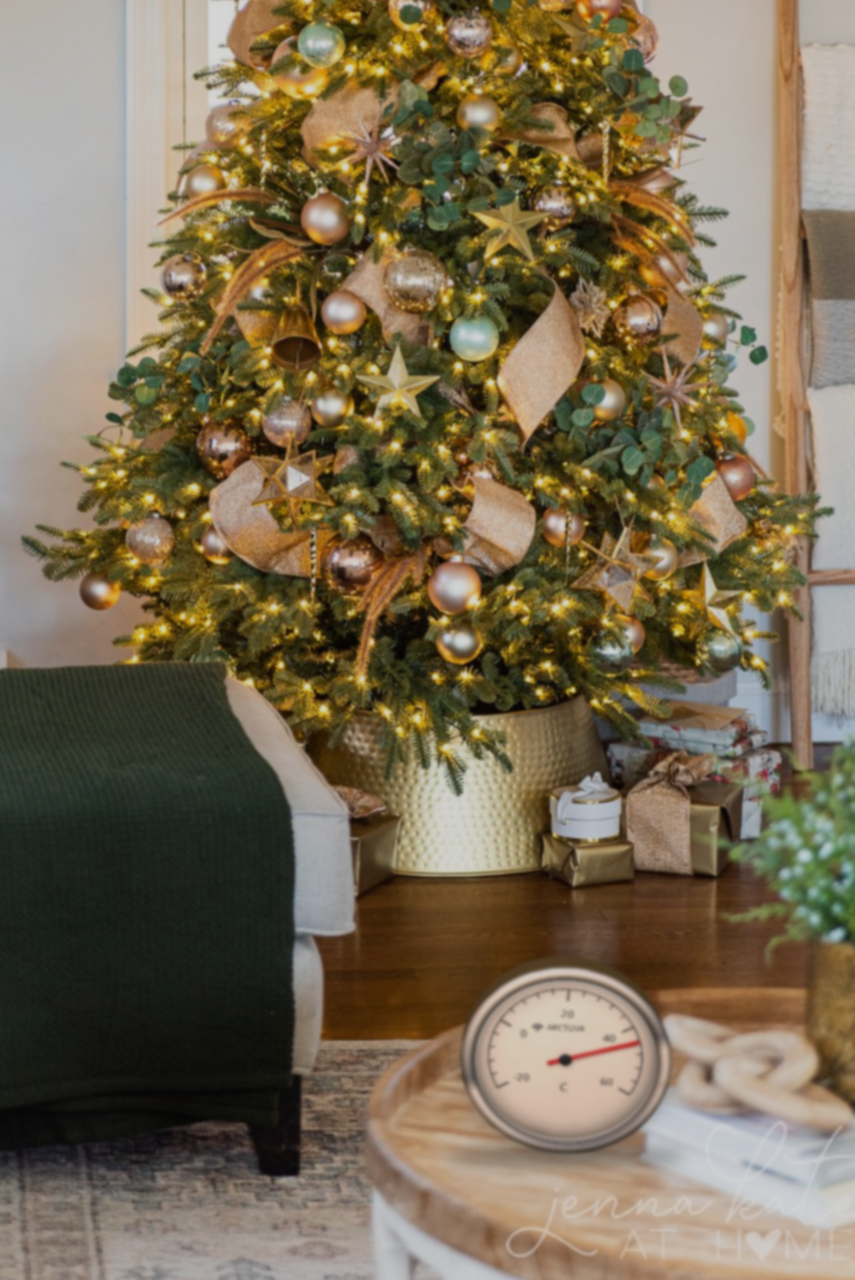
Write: **44** °C
